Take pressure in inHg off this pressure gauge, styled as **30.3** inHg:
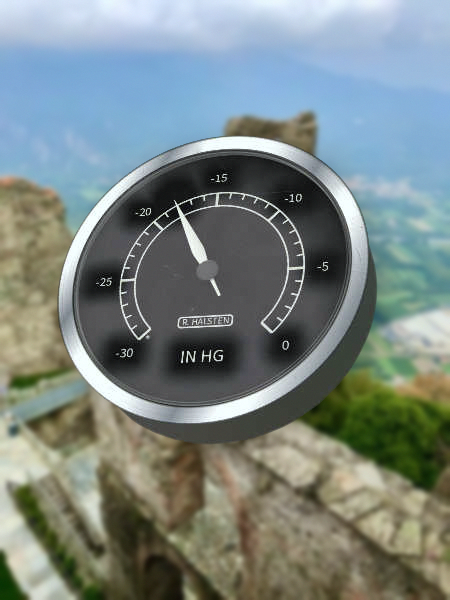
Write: **-18** inHg
